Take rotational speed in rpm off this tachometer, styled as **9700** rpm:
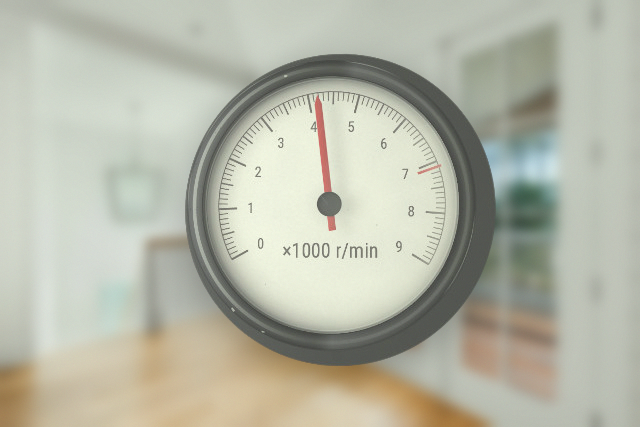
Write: **4200** rpm
